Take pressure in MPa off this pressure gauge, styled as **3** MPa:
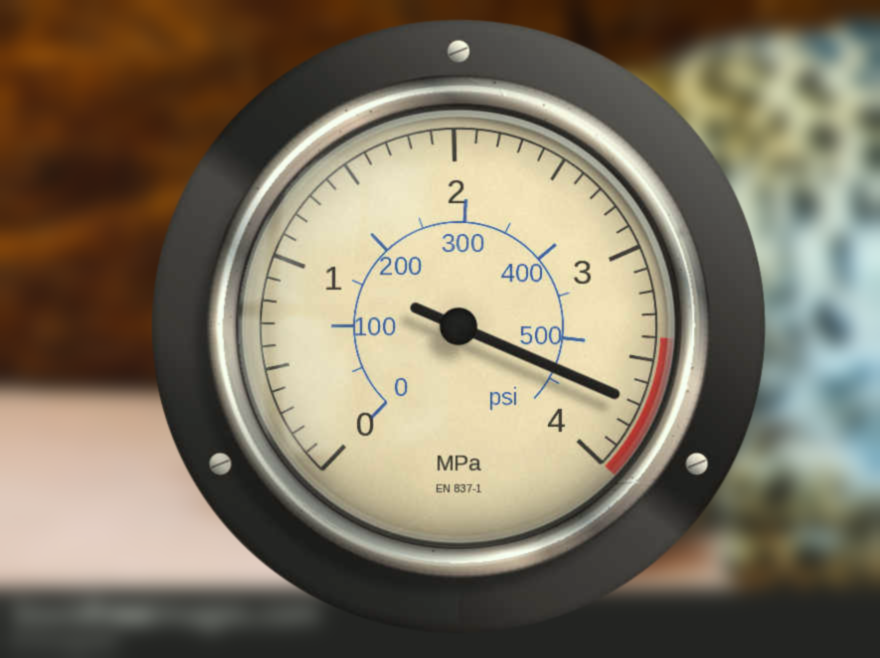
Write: **3.7** MPa
